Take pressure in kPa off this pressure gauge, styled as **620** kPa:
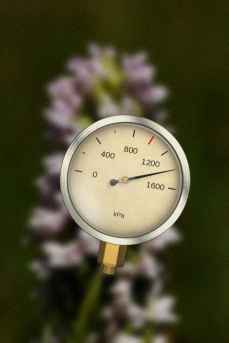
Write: **1400** kPa
